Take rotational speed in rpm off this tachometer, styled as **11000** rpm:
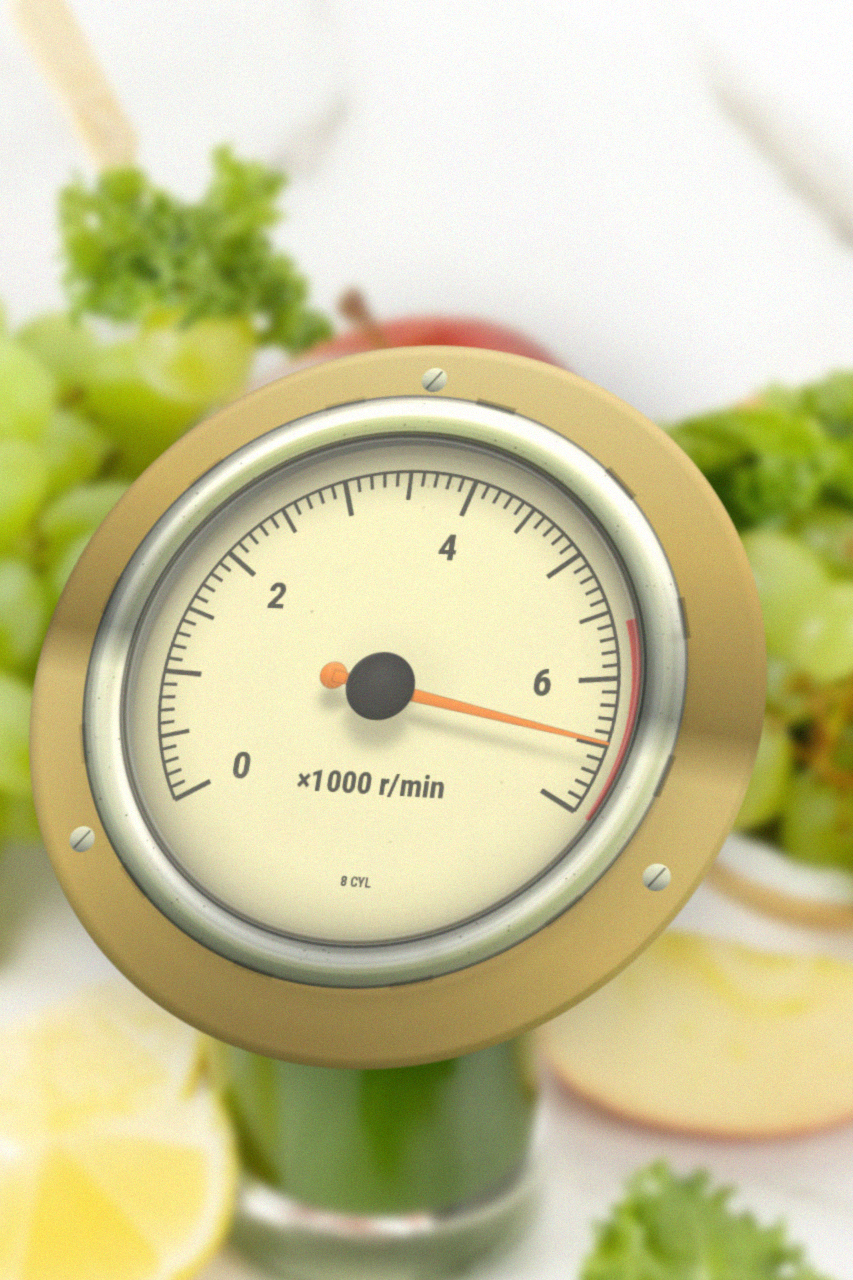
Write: **6500** rpm
